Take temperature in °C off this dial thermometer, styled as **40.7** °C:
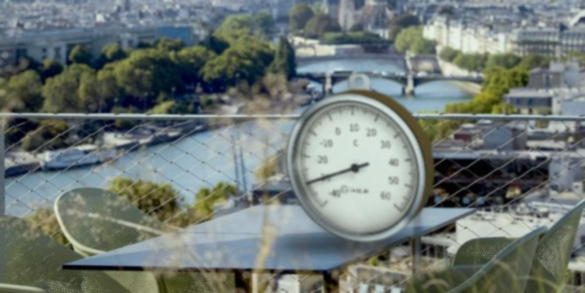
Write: **-30** °C
